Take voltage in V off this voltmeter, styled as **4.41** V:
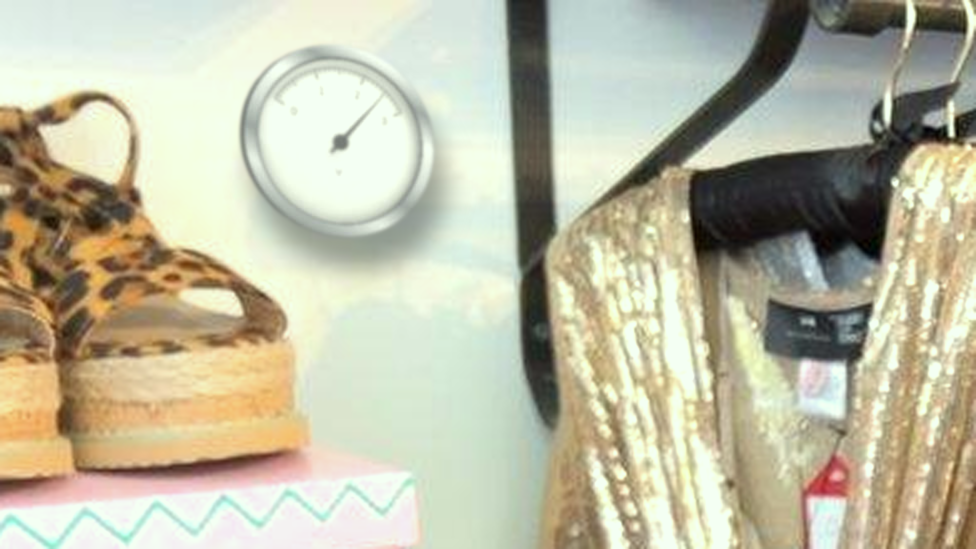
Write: **2.5** V
